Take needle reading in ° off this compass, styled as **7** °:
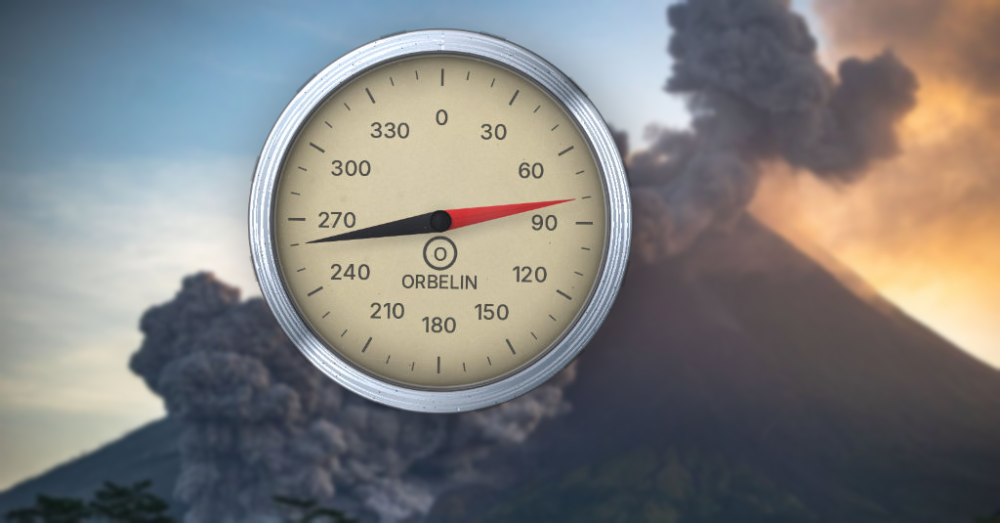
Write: **80** °
